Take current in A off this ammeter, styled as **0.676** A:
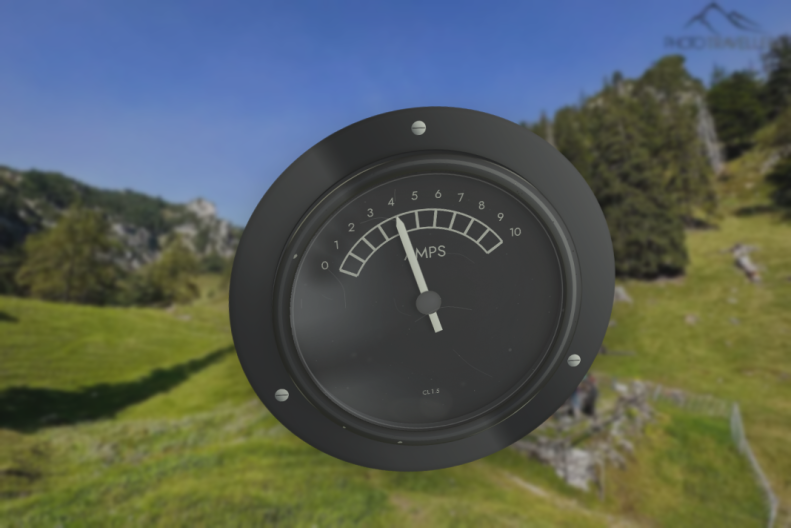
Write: **4** A
